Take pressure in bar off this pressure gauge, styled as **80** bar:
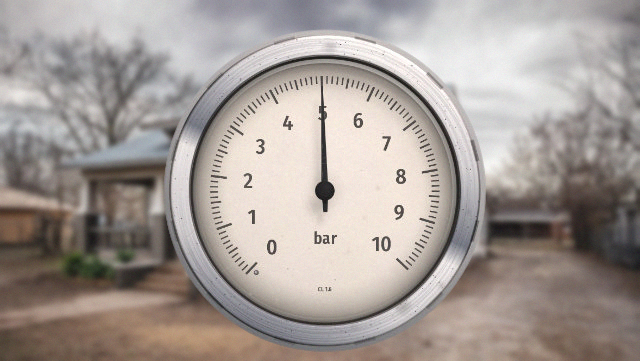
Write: **5** bar
